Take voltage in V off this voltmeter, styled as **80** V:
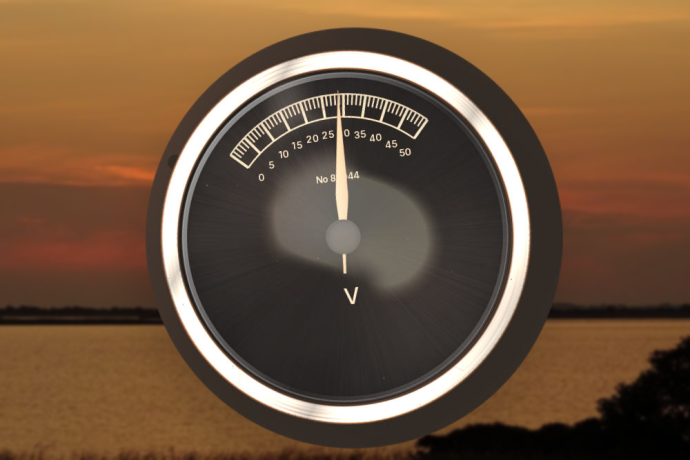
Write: **29** V
